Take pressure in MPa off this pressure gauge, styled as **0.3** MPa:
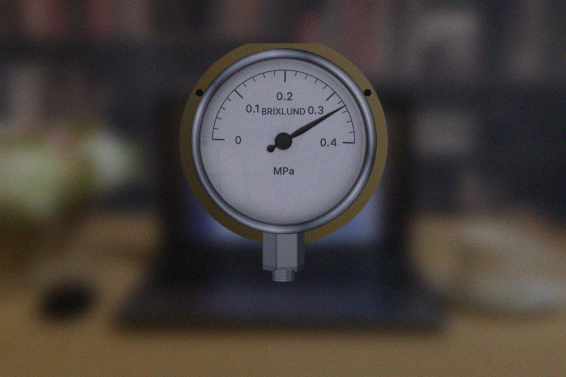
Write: **0.33** MPa
